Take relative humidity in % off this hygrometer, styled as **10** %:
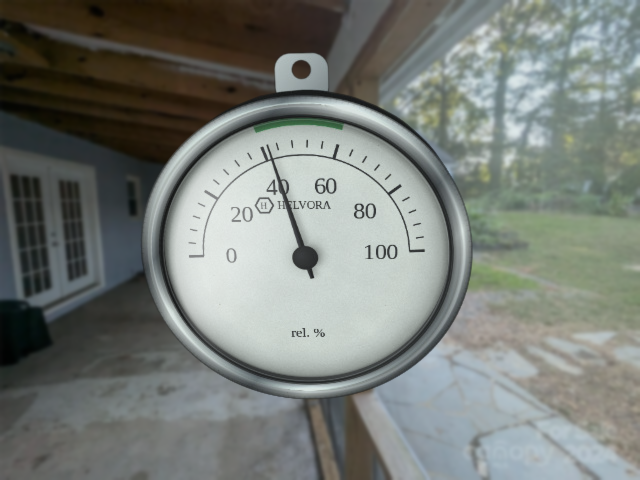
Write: **42** %
